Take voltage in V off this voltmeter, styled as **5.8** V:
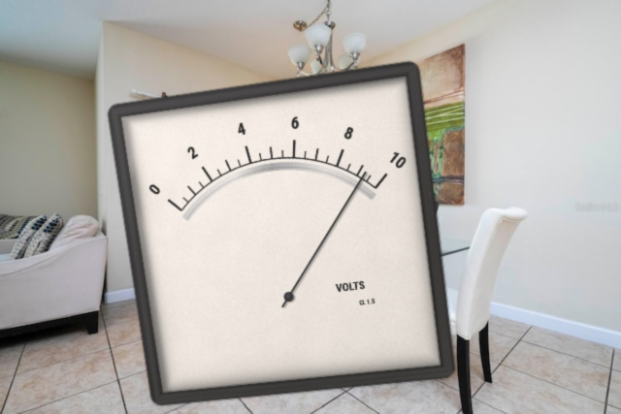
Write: **9.25** V
